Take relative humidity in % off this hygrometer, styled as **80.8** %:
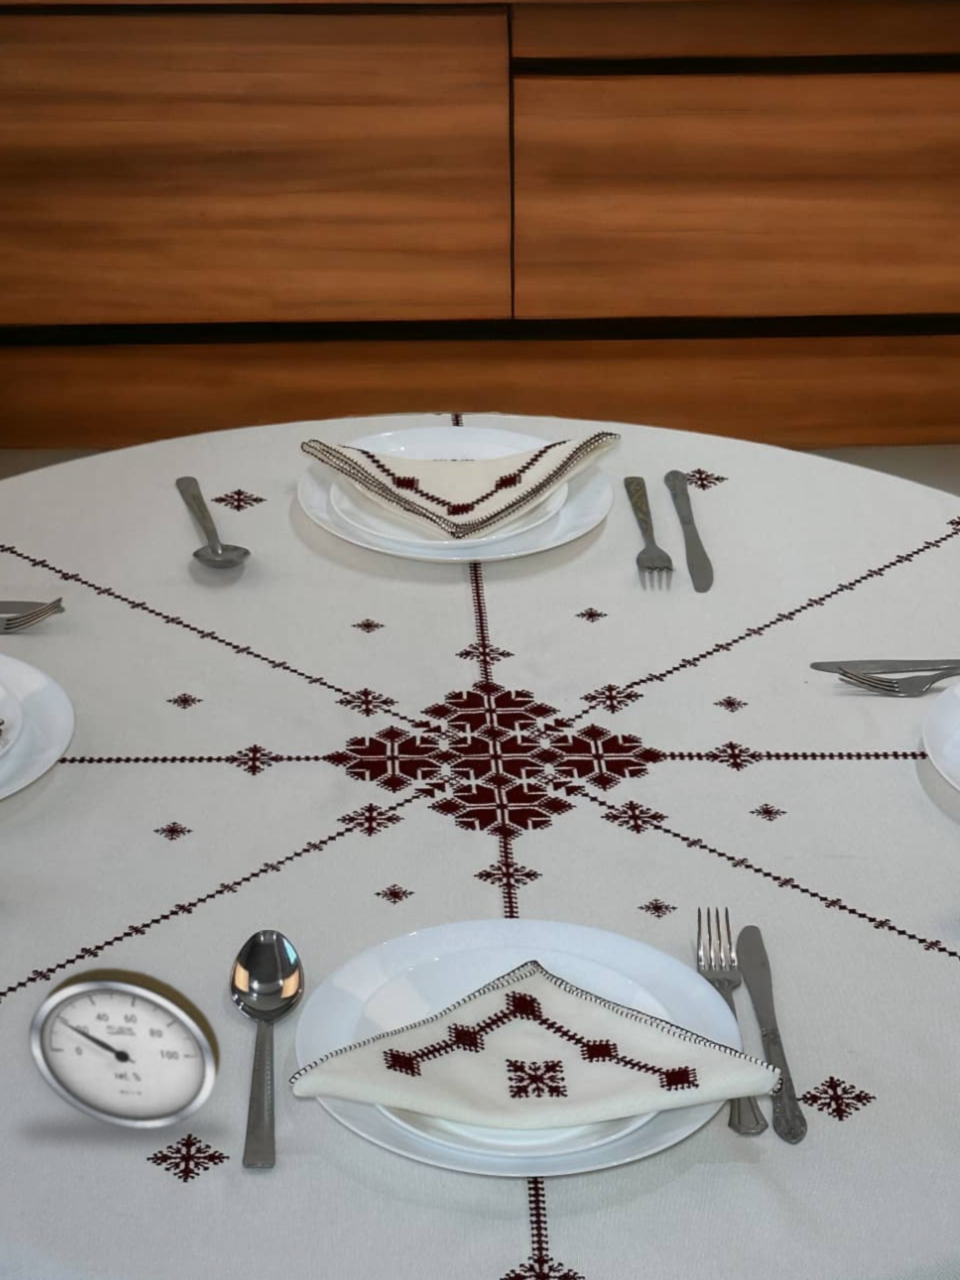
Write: **20** %
